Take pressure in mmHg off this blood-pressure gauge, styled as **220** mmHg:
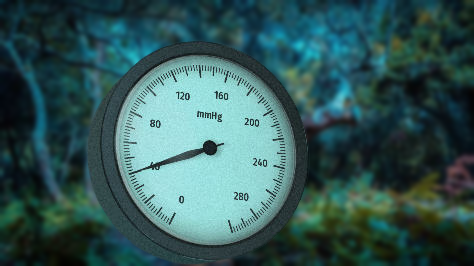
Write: **40** mmHg
